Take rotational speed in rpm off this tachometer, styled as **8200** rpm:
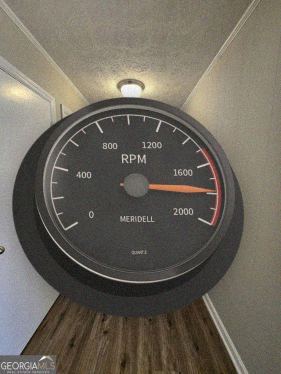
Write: **1800** rpm
